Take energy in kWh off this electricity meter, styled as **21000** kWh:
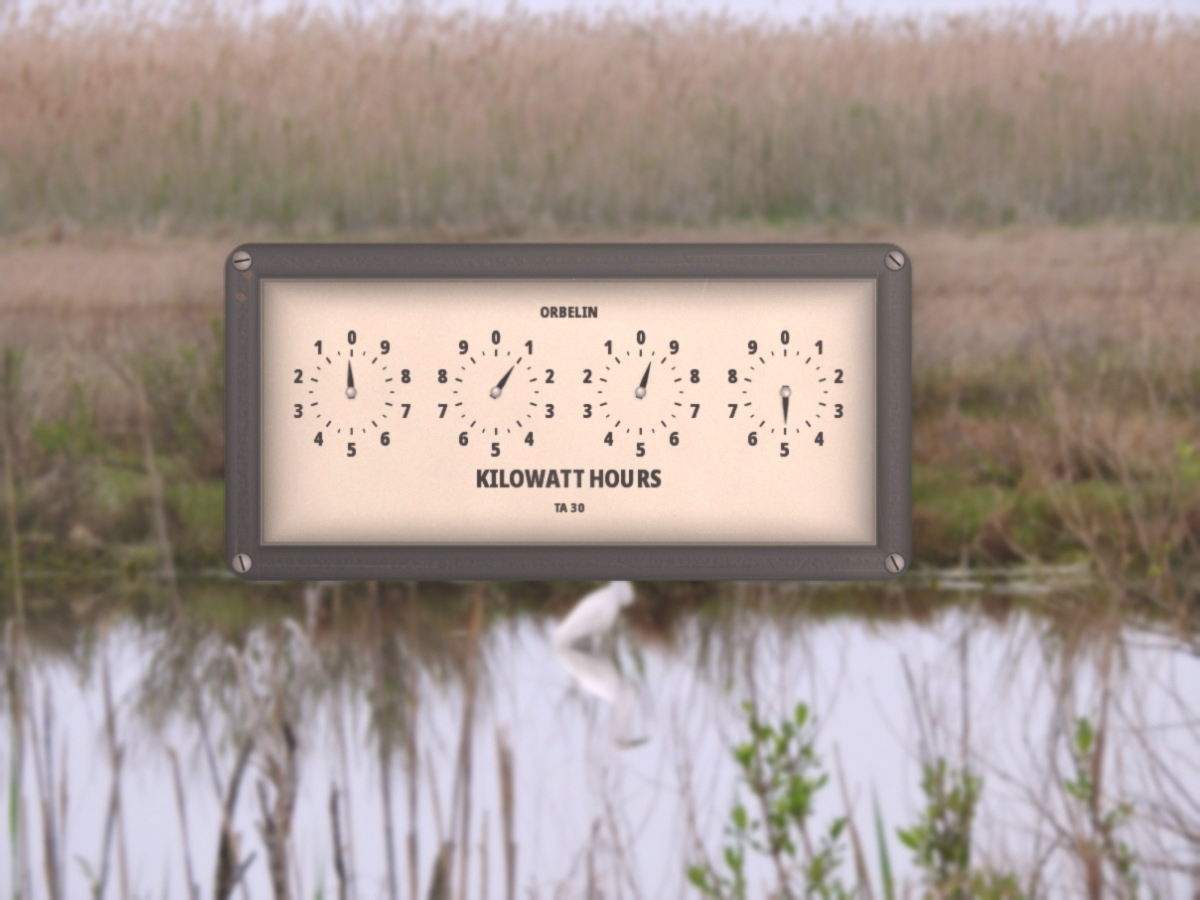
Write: **95** kWh
